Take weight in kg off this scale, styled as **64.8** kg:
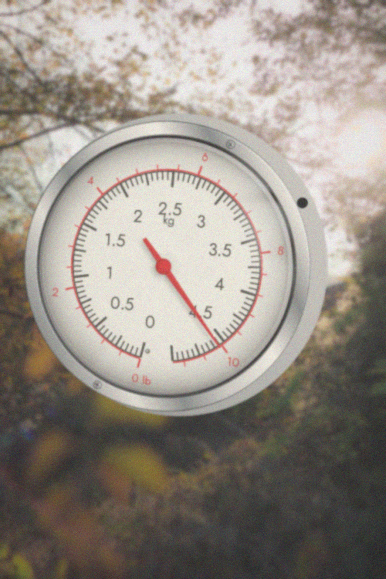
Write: **4.55** kg
